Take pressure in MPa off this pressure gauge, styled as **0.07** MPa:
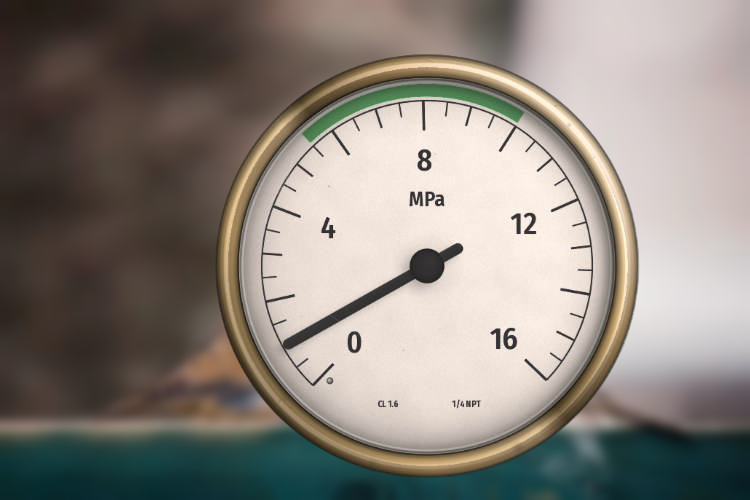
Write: **1** MPa
